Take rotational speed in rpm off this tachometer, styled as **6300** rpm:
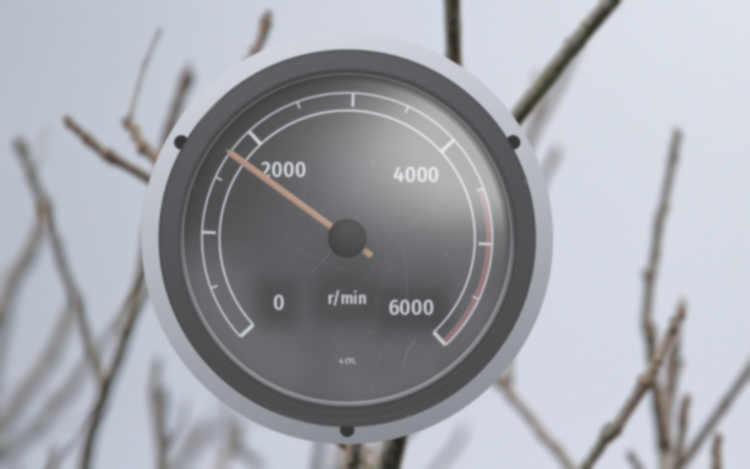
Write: **1750** rpm
